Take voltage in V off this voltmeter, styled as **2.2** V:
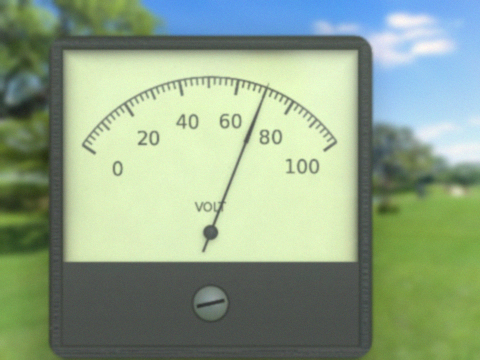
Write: **70** V
